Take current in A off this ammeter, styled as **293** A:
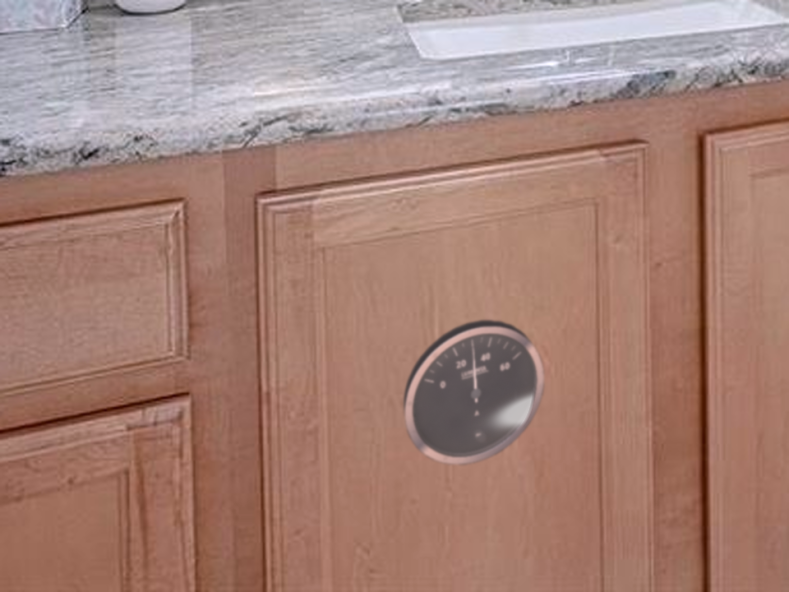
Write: **30** A
